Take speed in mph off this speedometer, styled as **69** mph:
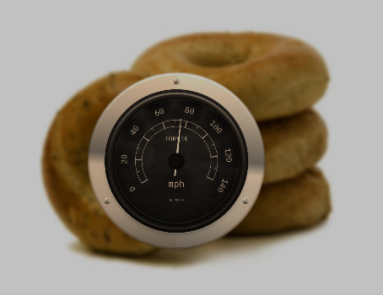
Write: **75** mph
